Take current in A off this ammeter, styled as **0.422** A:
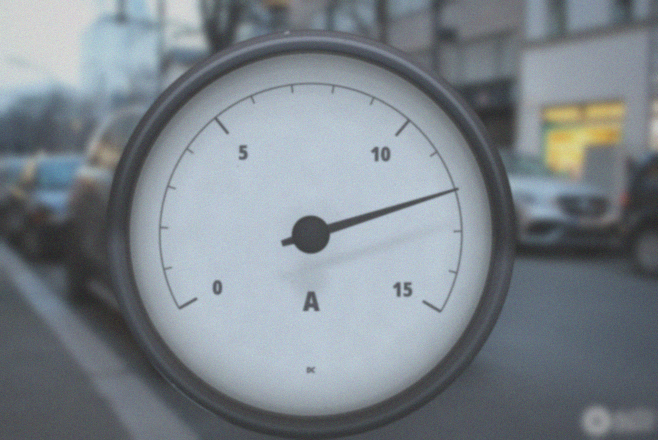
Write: **12** A
